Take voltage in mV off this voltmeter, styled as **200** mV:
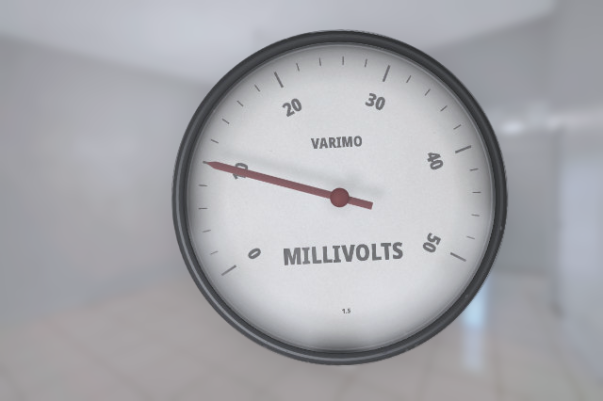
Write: **10** mV
